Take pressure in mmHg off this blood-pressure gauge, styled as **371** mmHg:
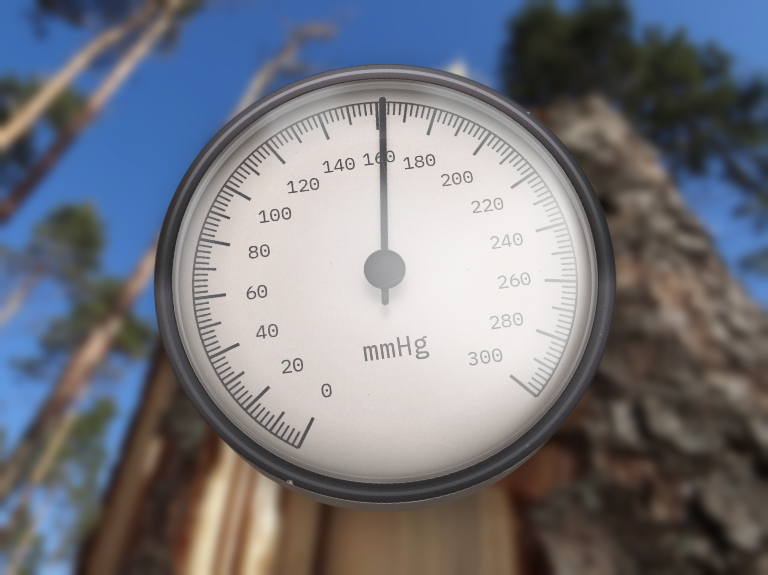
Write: **162** mmHg
